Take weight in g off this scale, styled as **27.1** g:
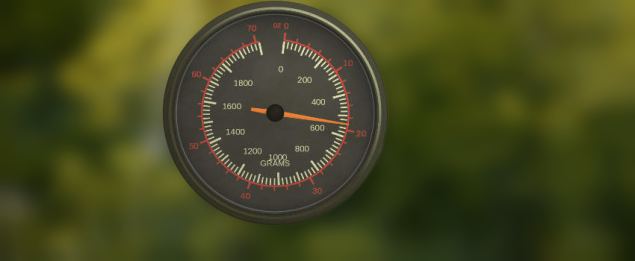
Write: **540** g
